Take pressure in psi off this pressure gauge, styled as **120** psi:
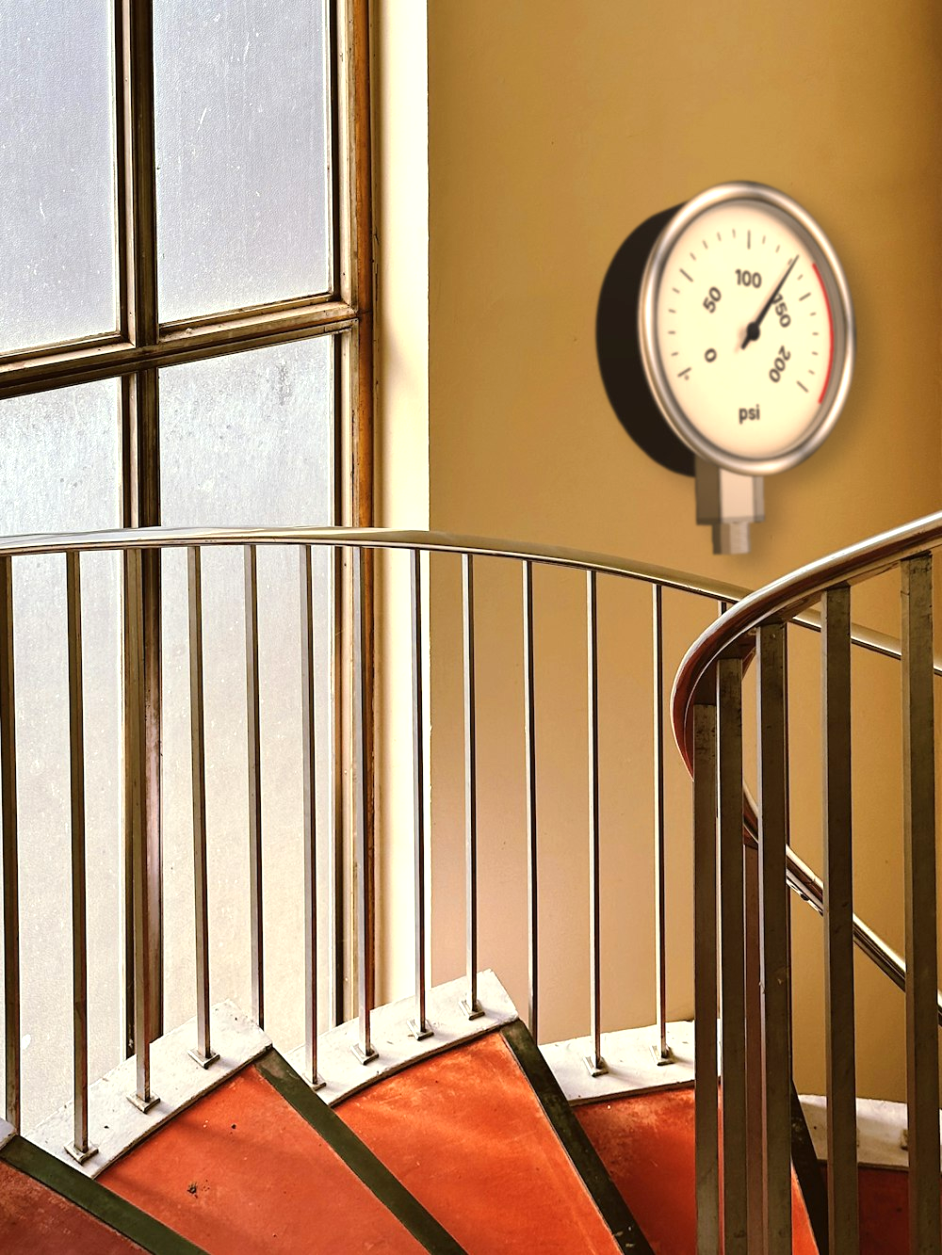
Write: **130** psi
